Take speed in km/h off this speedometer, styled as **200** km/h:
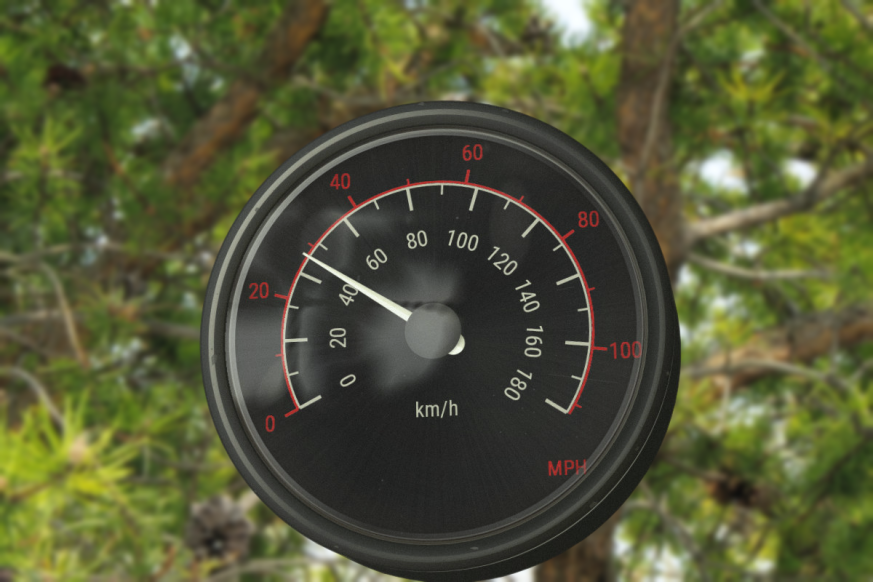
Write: **45** km/h
